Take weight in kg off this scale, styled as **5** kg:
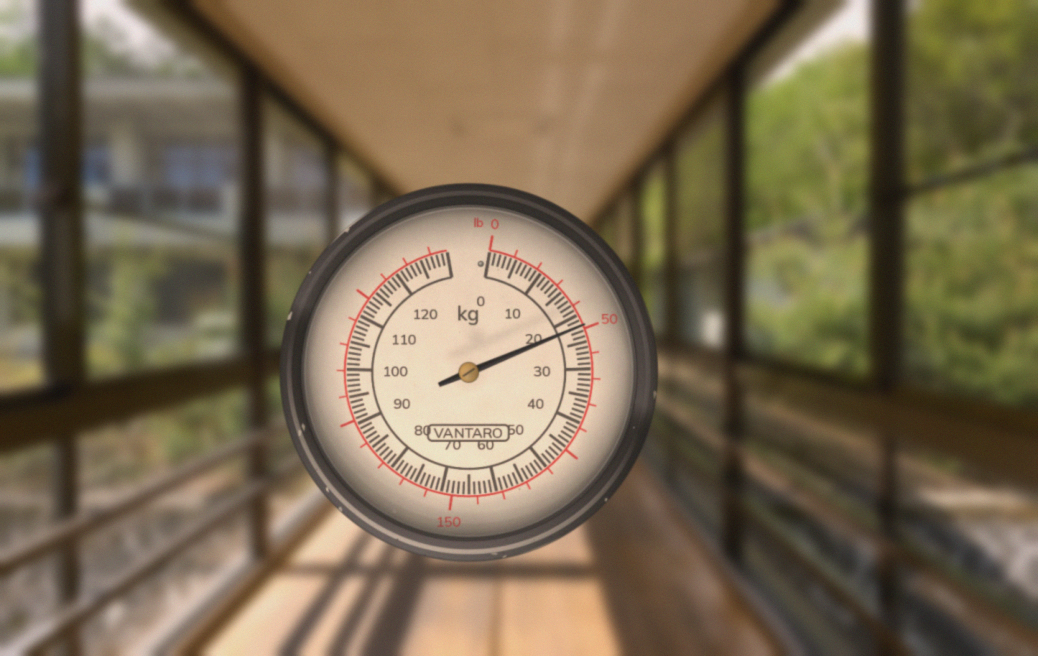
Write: **22** kg
